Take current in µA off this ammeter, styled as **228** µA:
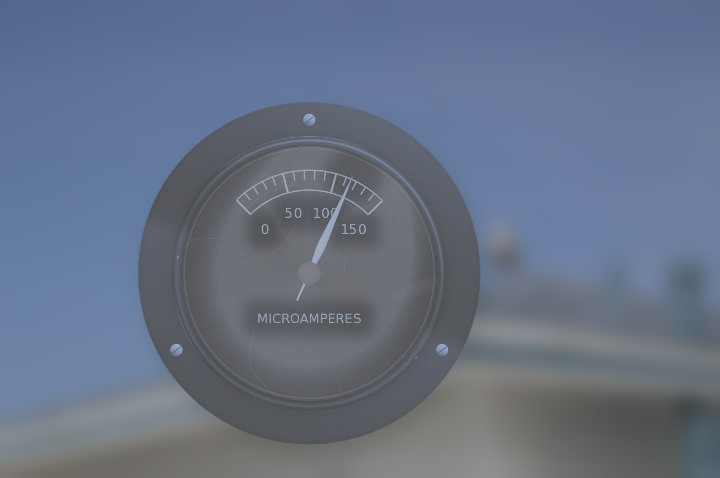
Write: **115** µA
